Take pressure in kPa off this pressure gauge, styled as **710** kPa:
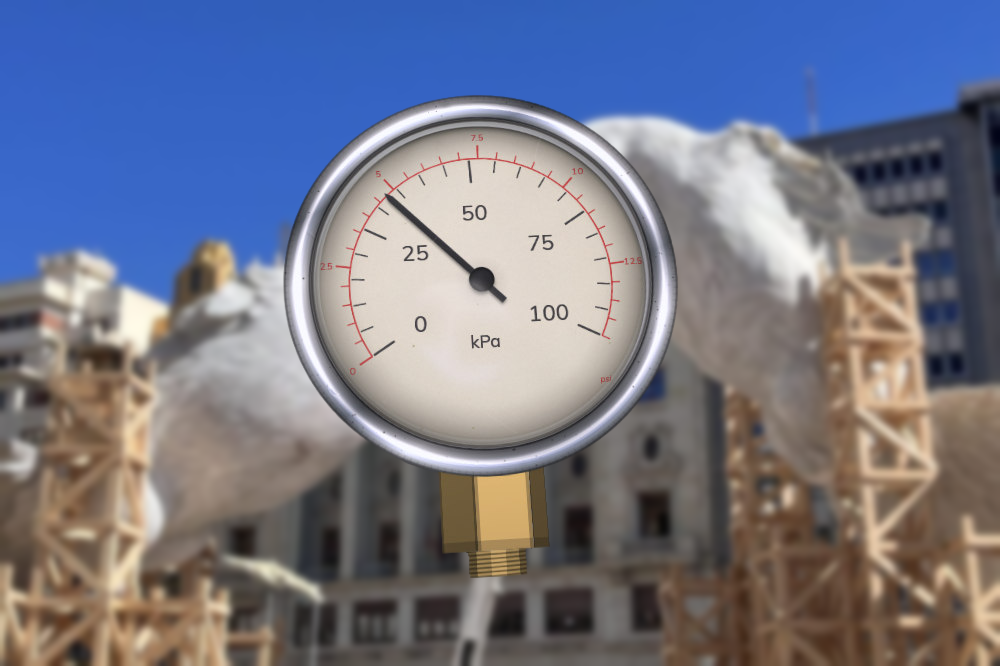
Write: **32.5** kPa
